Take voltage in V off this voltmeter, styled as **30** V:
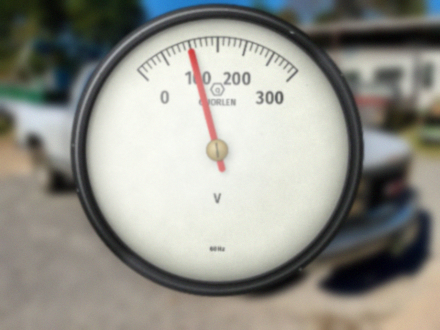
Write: **100** V
